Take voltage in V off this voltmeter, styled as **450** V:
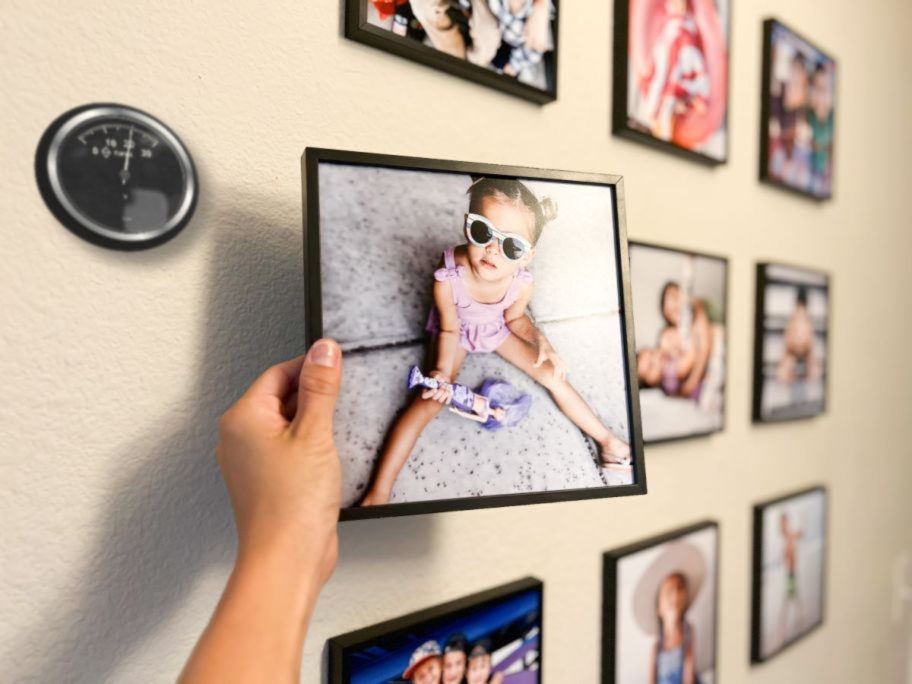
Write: **20** V
